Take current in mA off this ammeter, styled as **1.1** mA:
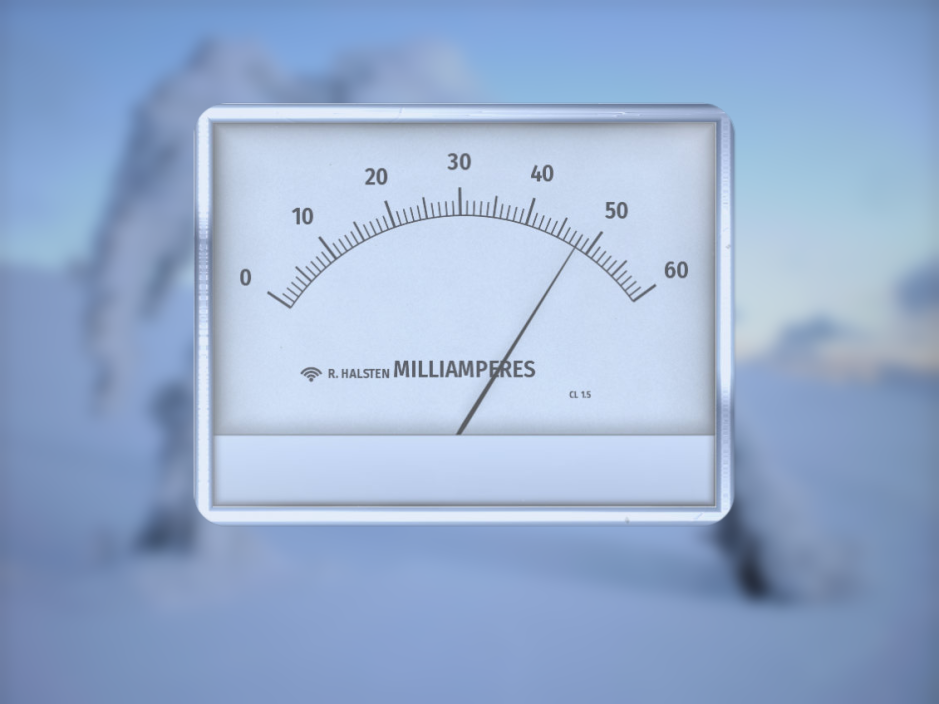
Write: **48** mA
